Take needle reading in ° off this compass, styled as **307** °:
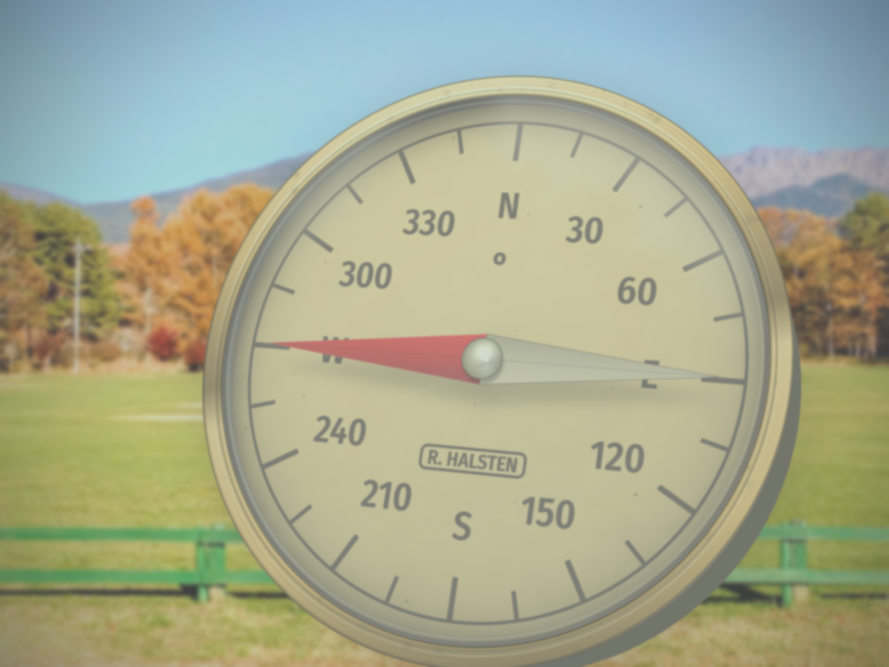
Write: **270** °
